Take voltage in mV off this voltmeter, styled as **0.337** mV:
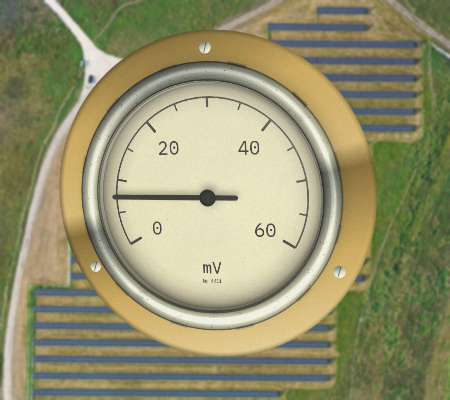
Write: **7.5** mV
